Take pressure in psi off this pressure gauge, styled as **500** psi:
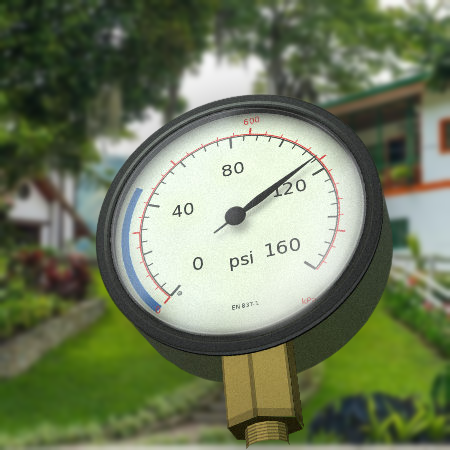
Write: **115** psi
